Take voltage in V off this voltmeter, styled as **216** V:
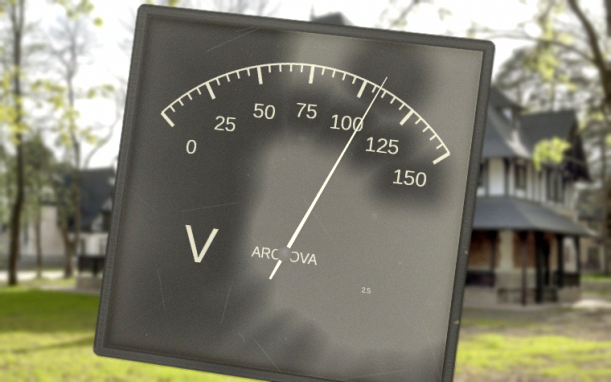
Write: **107.5** V
